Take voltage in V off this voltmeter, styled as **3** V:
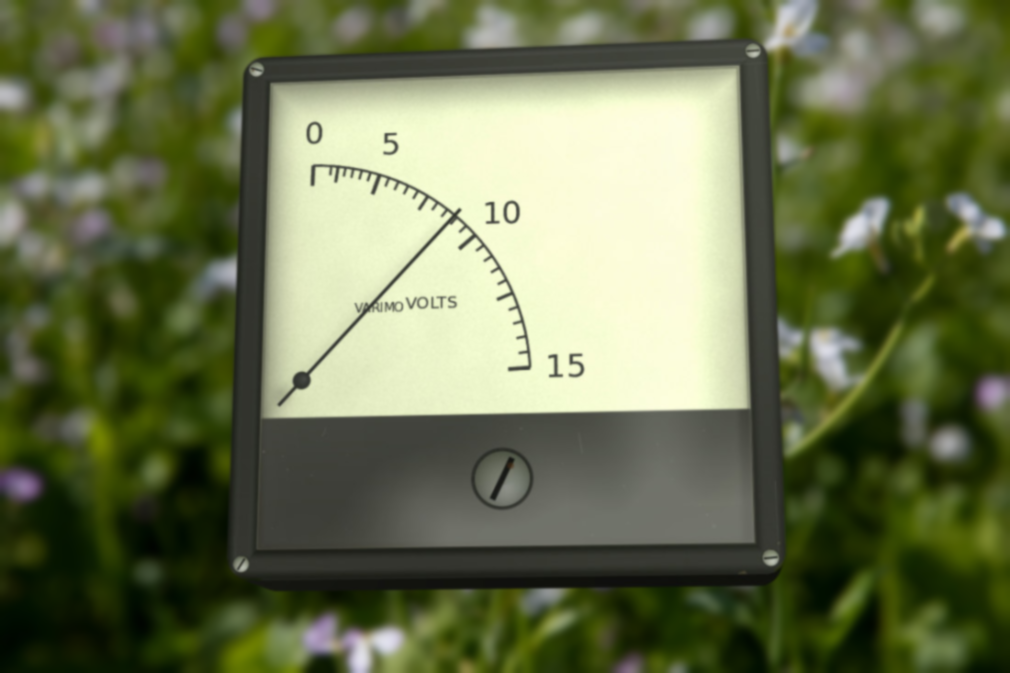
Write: **9** V
